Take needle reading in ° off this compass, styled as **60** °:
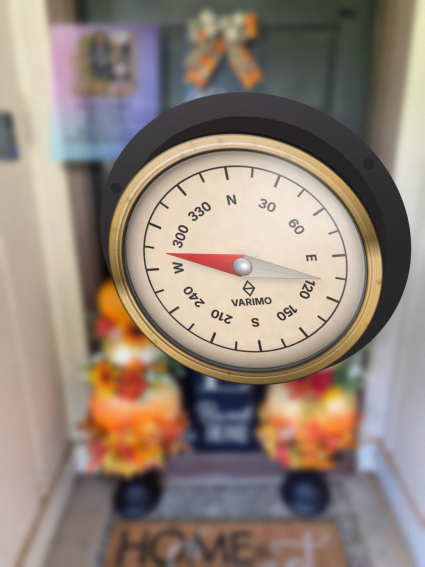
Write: **285** °
